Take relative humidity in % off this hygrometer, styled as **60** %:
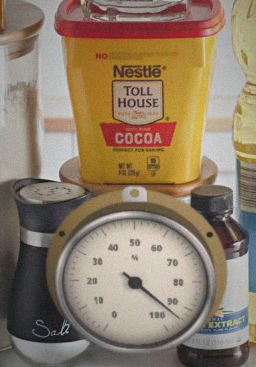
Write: **94** %
